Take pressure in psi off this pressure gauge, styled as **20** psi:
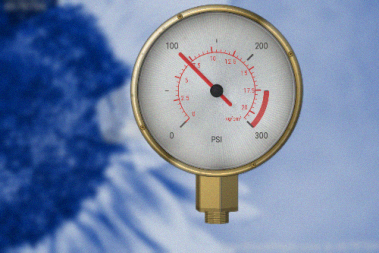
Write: **100** psi
